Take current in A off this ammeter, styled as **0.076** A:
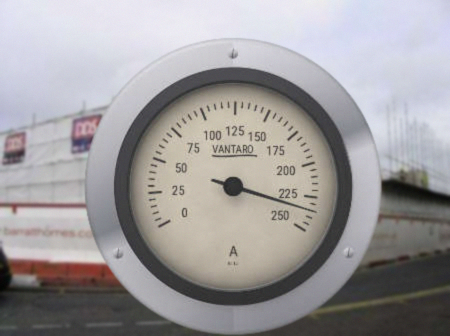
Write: **235** A
